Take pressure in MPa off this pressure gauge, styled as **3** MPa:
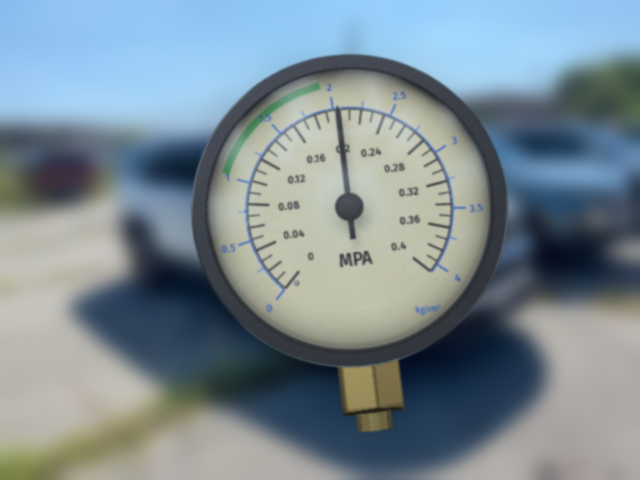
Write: **0.2** MPa
